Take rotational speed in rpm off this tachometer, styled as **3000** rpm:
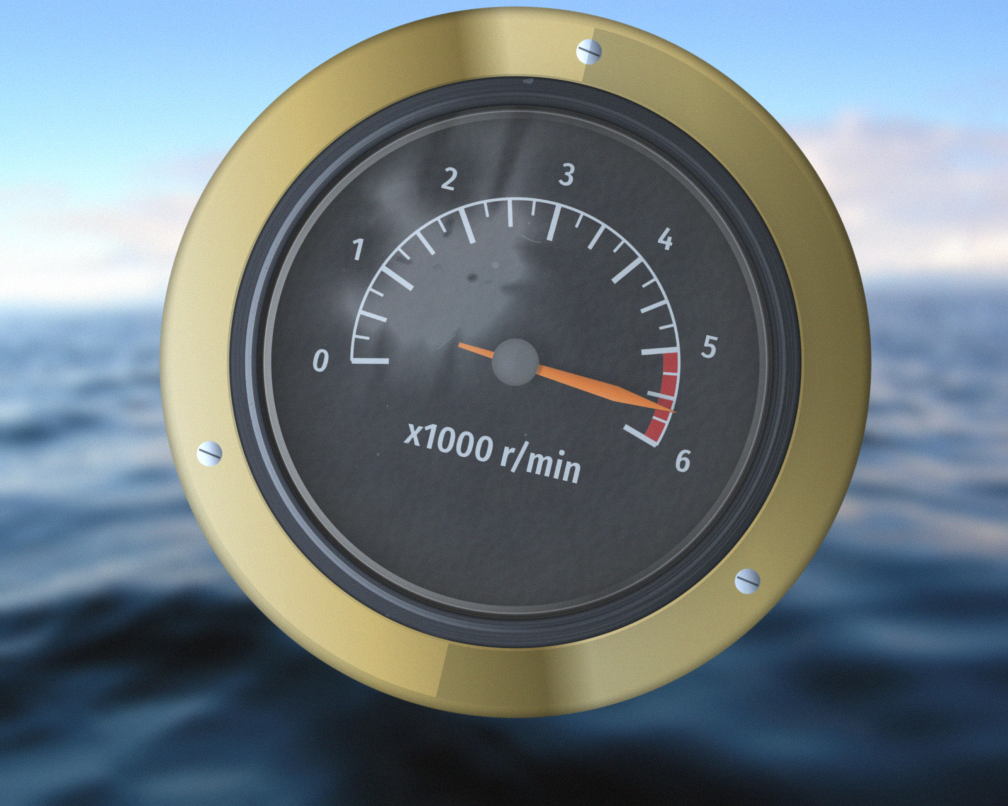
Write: **5625** rpm
